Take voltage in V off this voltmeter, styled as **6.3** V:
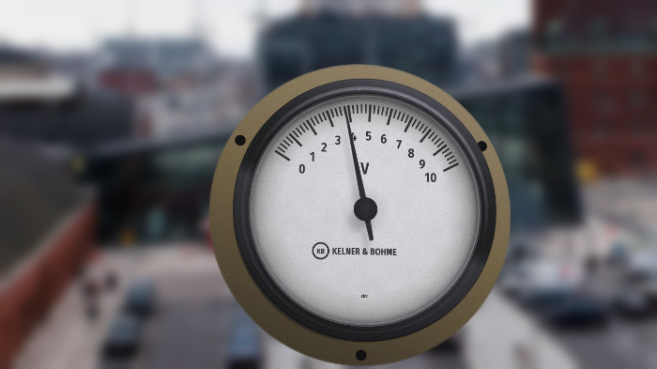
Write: **3.8** V
